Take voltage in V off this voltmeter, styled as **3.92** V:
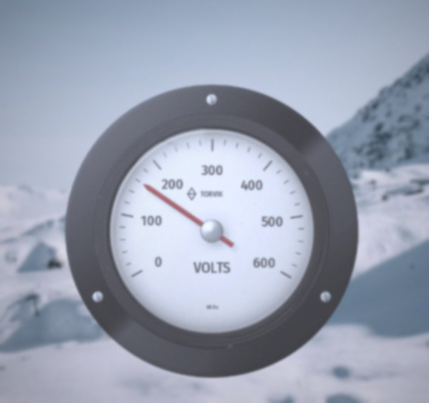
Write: **160** V
